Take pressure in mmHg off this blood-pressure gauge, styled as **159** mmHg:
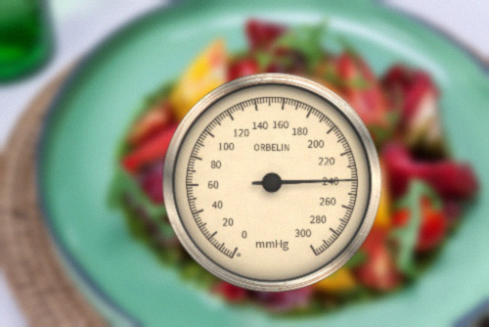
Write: **240** mmHg
